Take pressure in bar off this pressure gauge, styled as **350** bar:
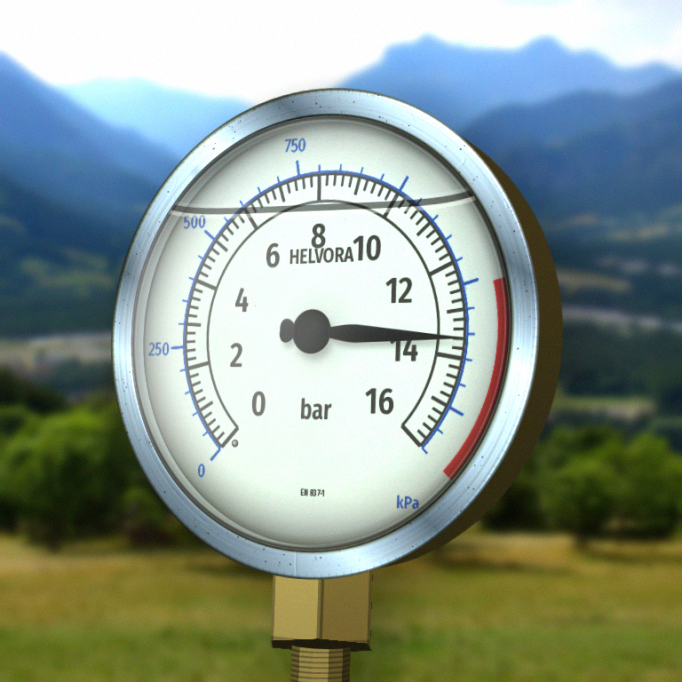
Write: **13.6** bar
